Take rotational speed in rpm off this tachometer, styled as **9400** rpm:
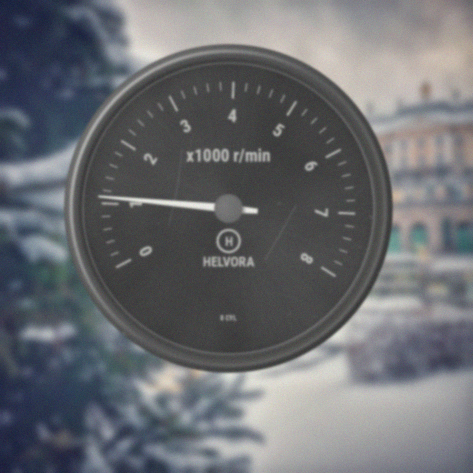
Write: **1100** rpm
